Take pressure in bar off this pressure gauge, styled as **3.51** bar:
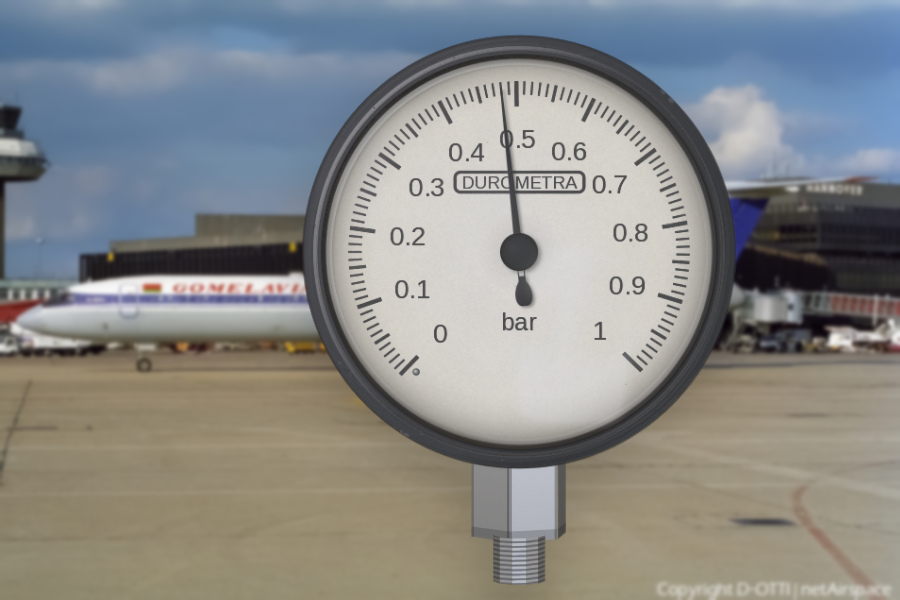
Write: **0.48** bar
